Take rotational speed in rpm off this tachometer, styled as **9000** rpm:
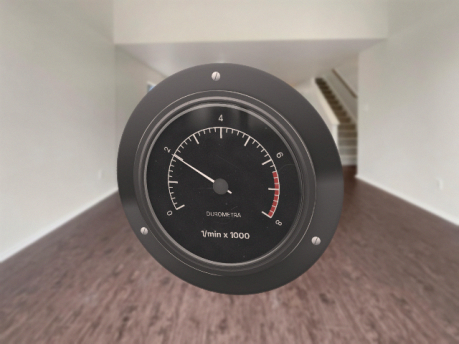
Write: **2000** rpm
